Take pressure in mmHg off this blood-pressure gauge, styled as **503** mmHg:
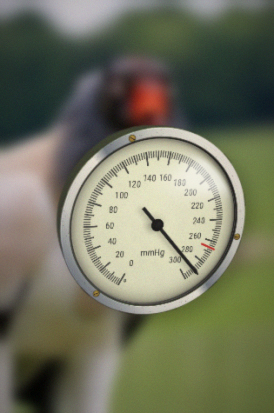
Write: **290** mmHg
